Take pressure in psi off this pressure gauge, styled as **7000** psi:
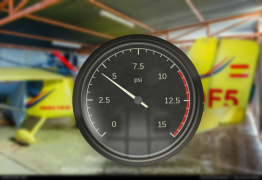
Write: **4.5** psi
